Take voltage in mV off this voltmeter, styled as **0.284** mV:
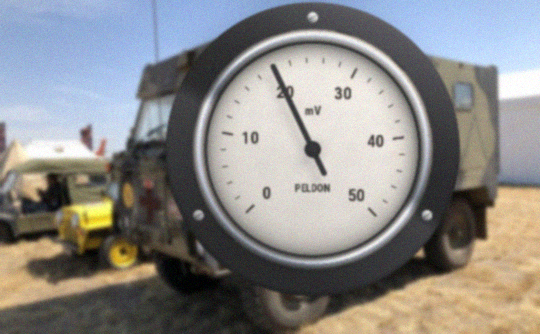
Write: **20** mV
